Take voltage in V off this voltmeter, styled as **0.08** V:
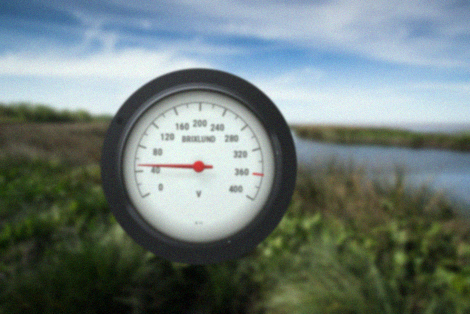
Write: **50** V
